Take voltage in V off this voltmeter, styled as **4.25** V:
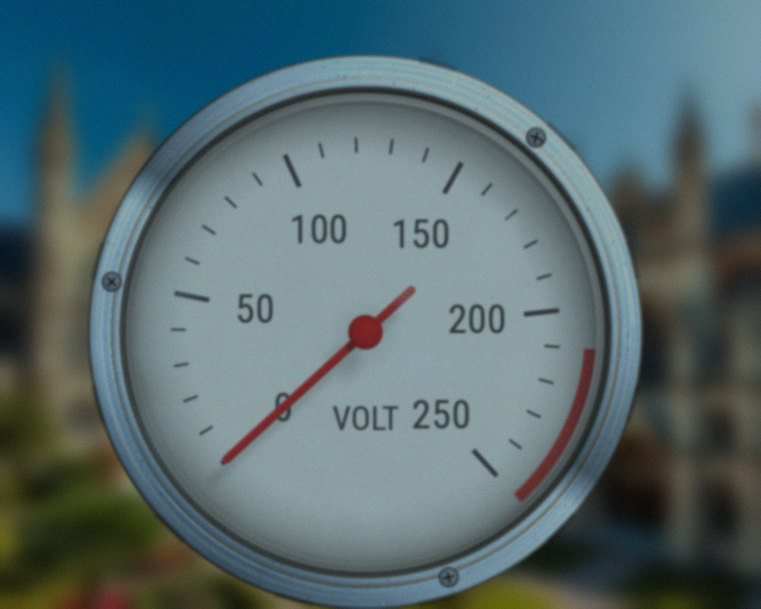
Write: **0** V
